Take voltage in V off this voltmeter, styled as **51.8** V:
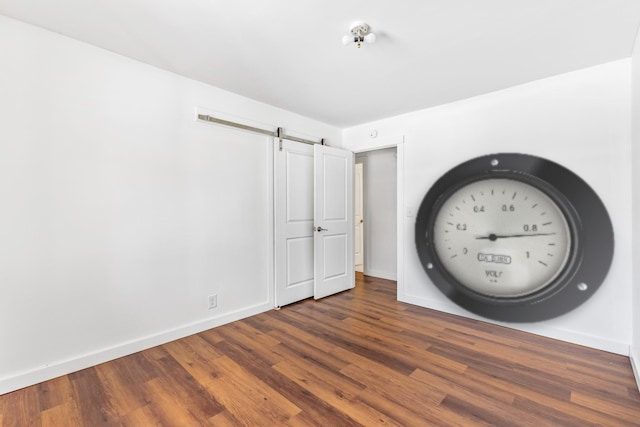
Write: **0.85** V
